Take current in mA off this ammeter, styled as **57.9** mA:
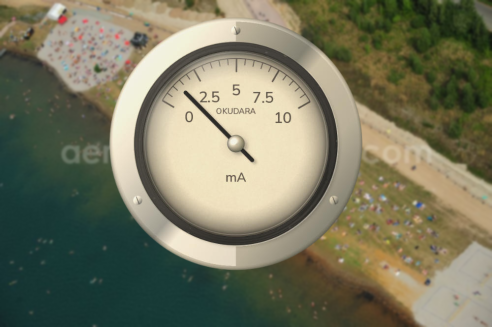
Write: **1.25** mA
